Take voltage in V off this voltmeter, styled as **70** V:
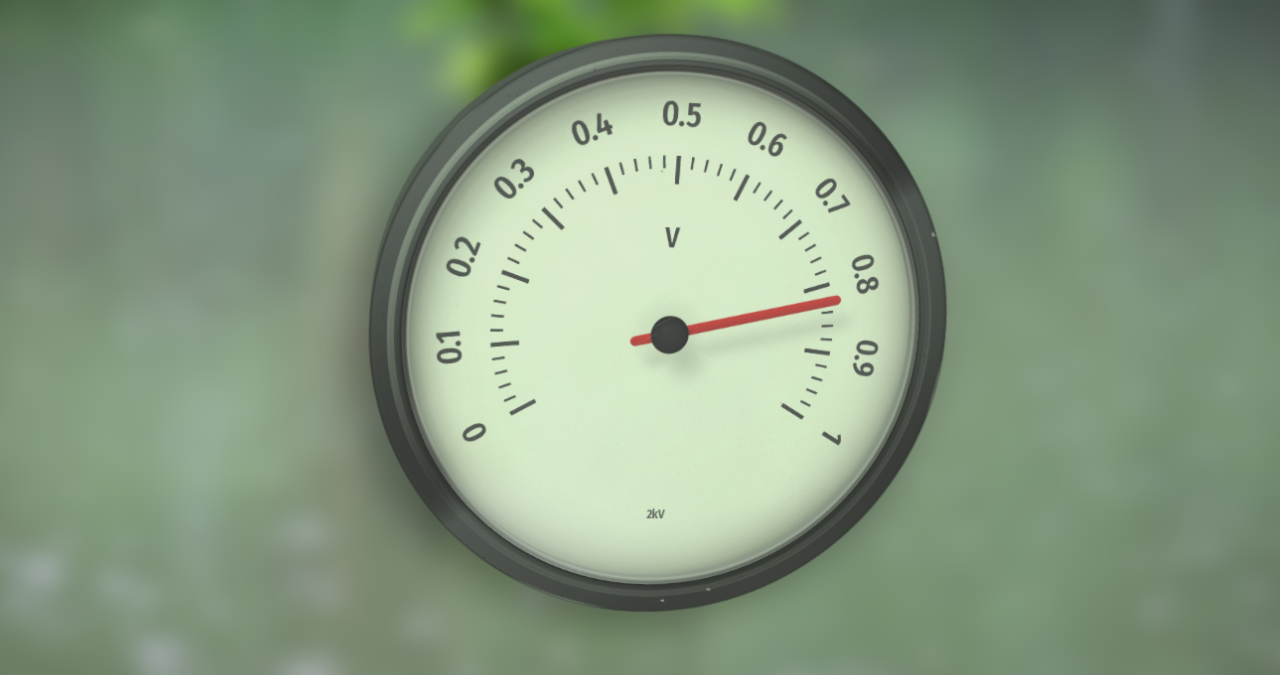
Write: **0.82** V
